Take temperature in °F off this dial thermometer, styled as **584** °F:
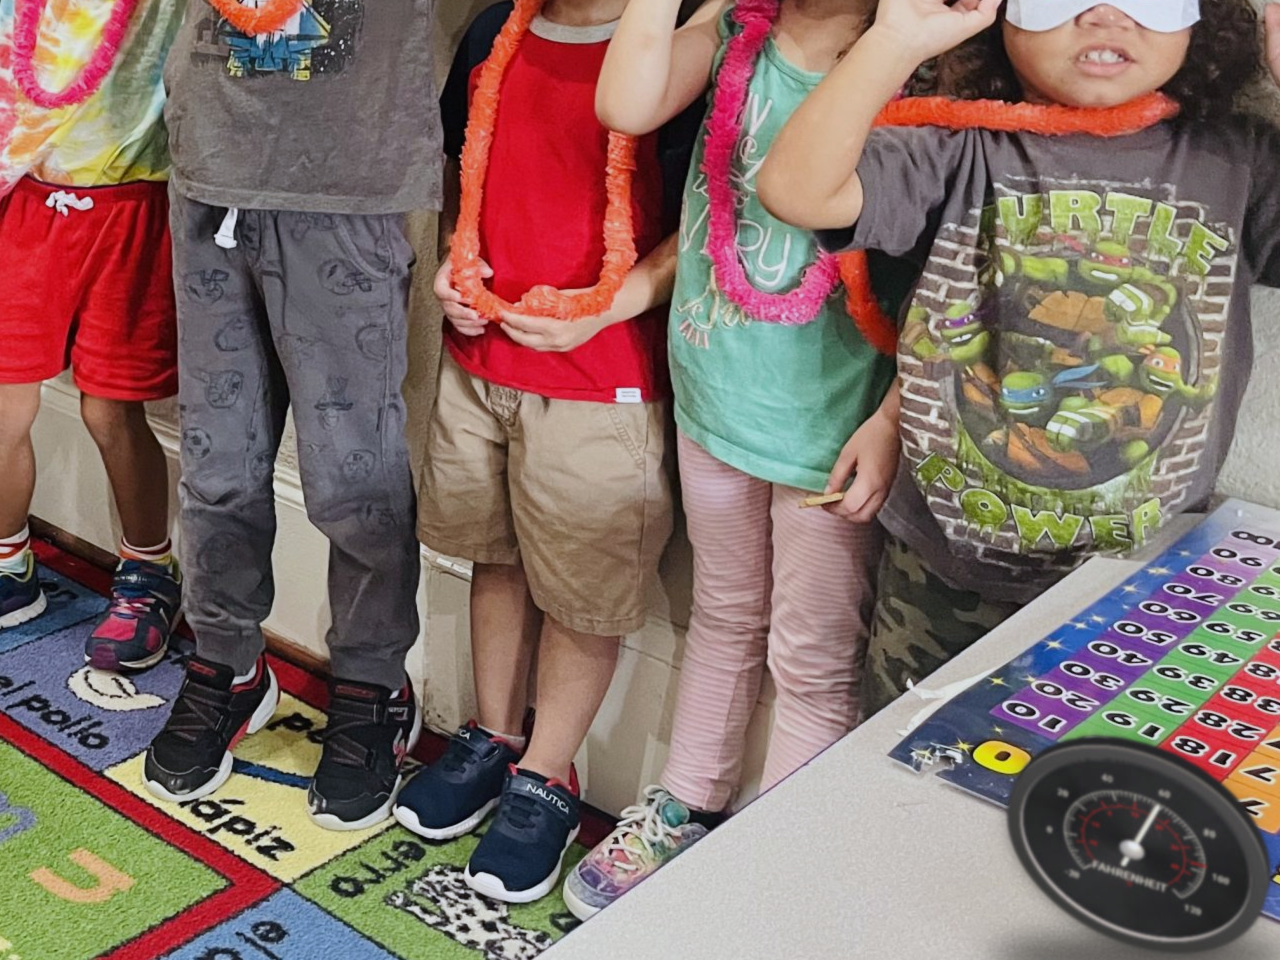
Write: **60** °F
